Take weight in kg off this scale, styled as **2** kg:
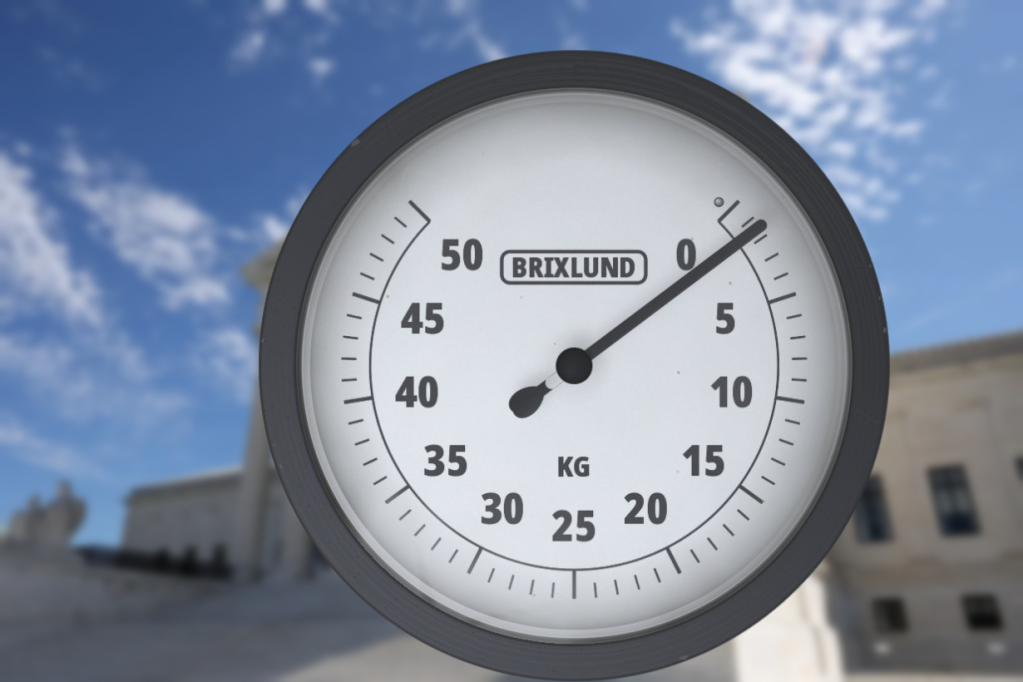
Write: **1.5** kg
